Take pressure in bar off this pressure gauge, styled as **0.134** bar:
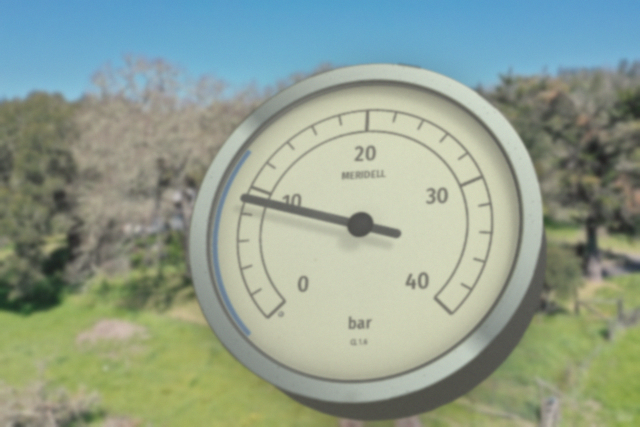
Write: **9** bar
